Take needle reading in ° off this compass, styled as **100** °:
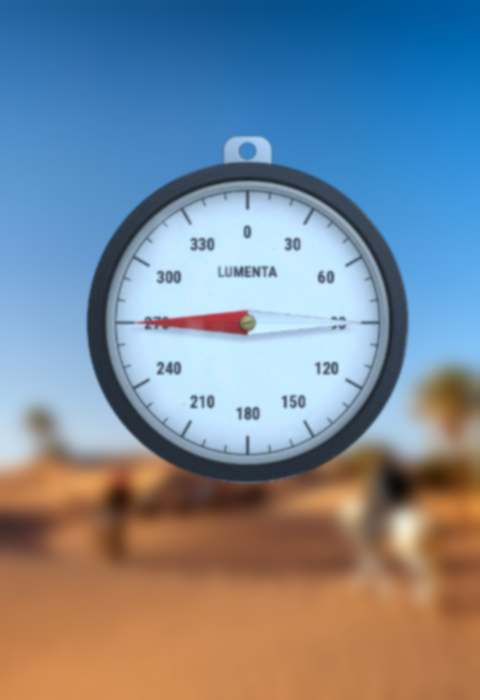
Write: **270** °
